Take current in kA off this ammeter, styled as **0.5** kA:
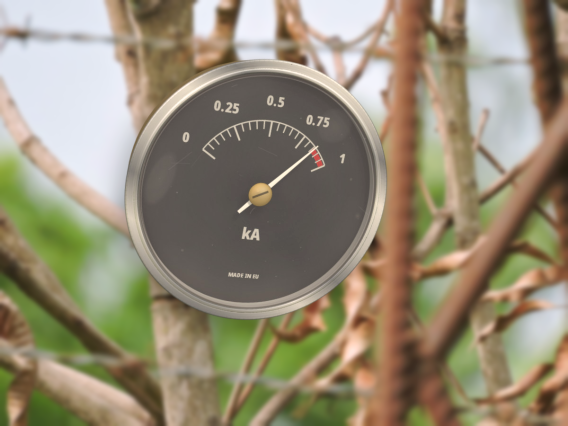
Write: **0.85** kA
